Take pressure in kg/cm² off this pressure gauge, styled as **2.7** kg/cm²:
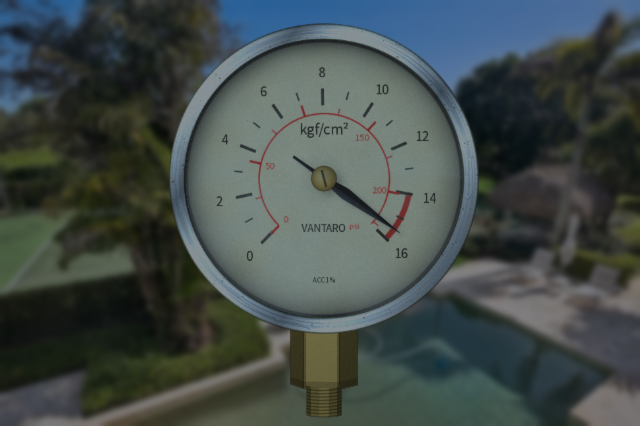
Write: **15.5** kg/cm²
